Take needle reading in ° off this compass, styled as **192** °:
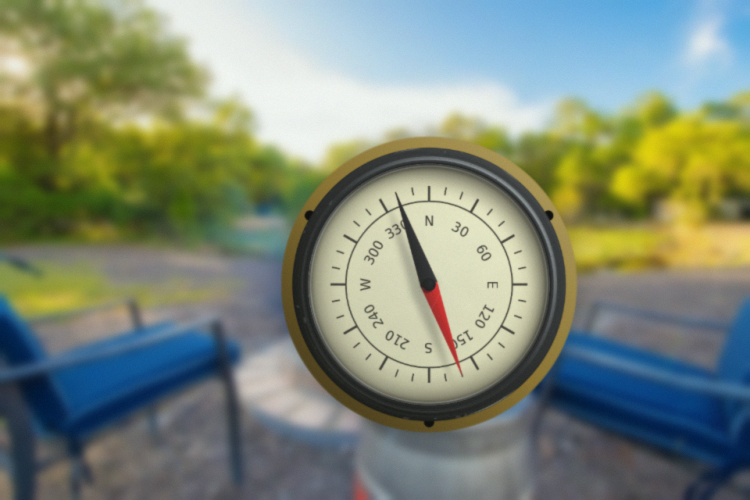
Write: **160** °
